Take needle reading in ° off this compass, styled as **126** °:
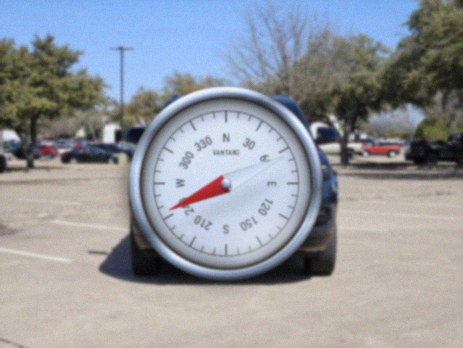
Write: **245** °
